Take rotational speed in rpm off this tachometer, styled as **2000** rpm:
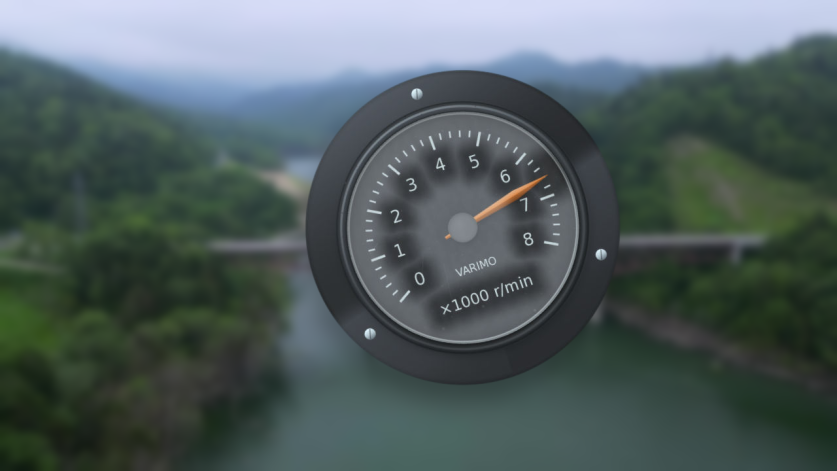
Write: **6600** rpm
